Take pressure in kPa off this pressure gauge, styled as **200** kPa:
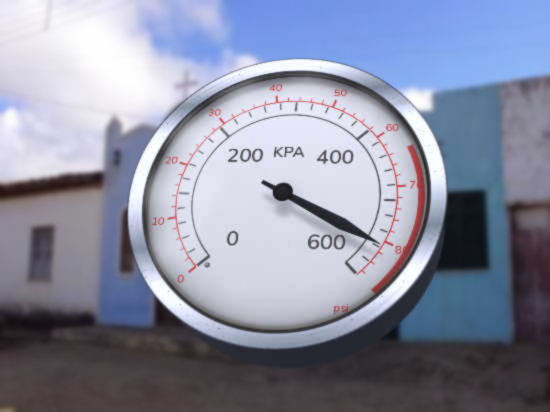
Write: **560** kPa
